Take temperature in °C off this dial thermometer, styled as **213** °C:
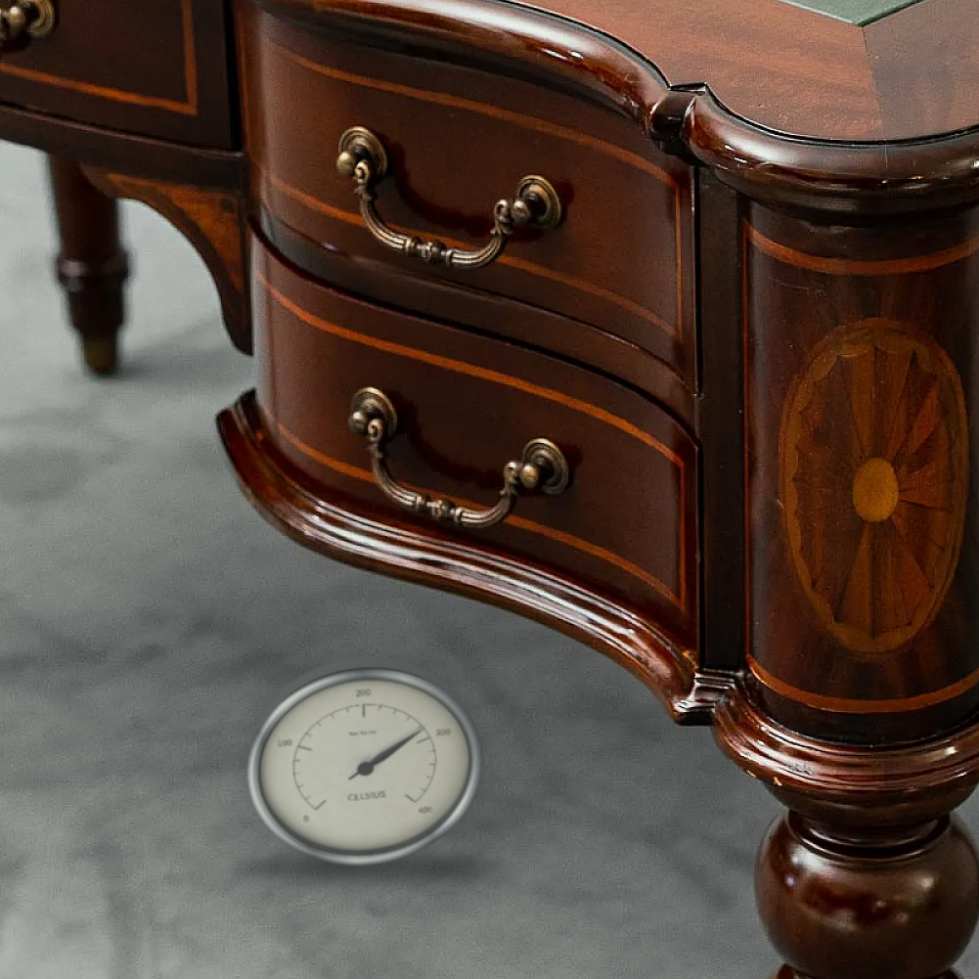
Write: **280** °C
